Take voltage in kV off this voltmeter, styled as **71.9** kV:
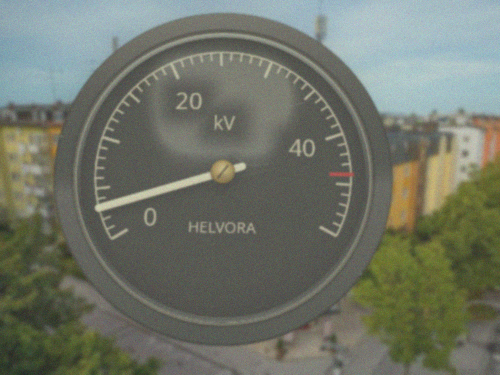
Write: **3** kV
